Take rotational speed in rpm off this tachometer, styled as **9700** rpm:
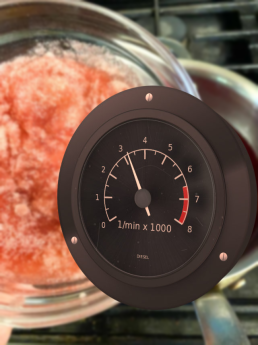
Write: **3250** rpm
